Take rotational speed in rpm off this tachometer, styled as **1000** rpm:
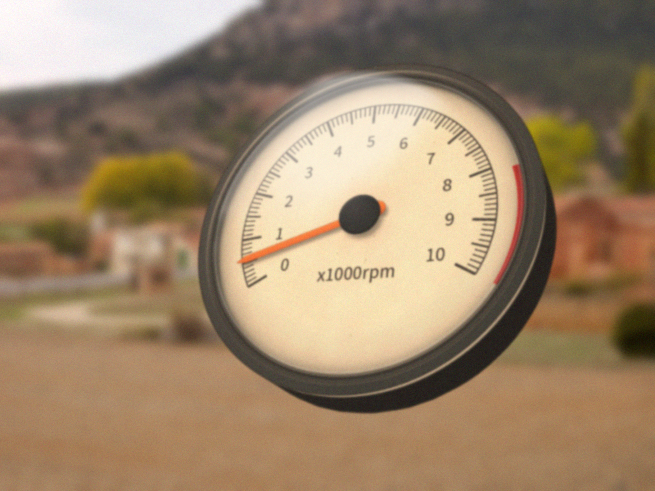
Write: **500** rpm
